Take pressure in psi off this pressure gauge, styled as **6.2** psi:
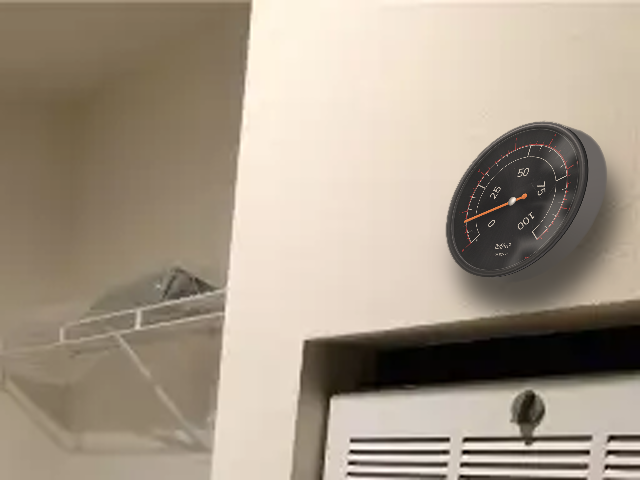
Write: **10** psi
